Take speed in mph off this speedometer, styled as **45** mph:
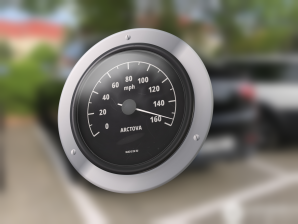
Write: **155** mph
